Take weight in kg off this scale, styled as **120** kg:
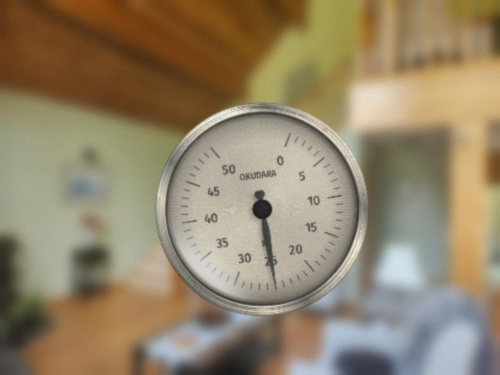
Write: **25** kg
